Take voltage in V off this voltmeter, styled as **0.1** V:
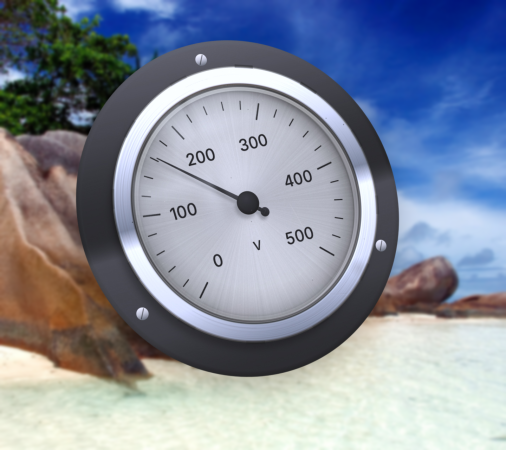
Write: **160** V
